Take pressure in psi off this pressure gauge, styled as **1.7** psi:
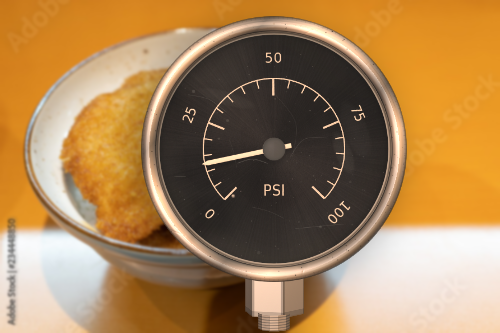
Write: **12.5** psi
